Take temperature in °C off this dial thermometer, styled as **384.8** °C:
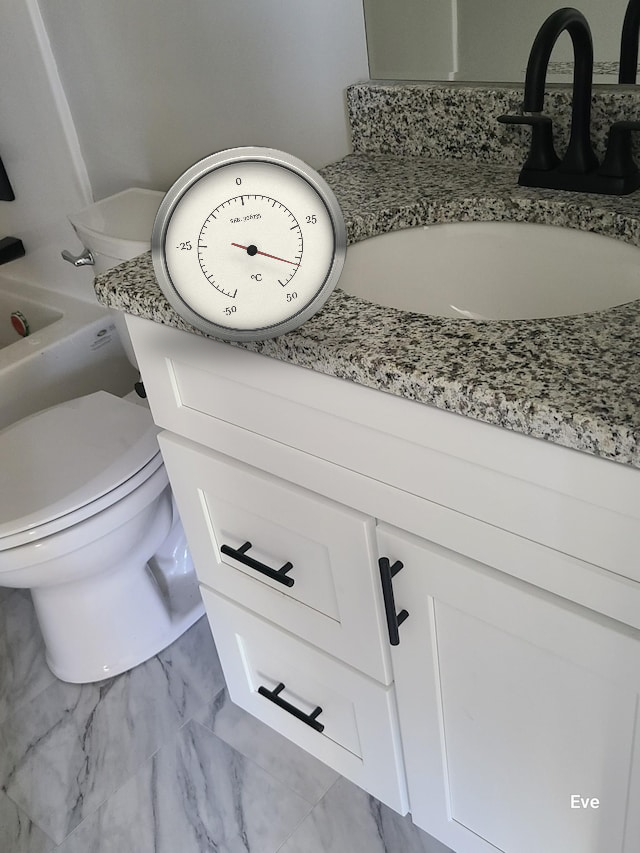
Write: **40** °C
